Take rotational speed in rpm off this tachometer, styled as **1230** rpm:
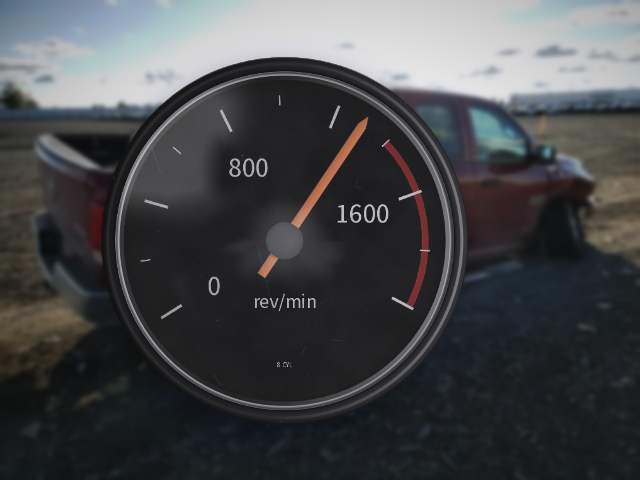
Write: **1300** rpm
